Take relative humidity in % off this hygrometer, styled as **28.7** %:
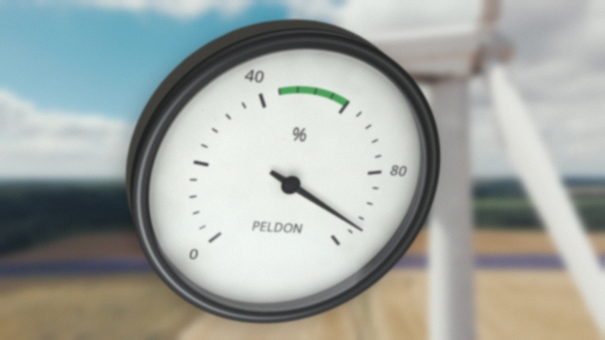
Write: **94** %
